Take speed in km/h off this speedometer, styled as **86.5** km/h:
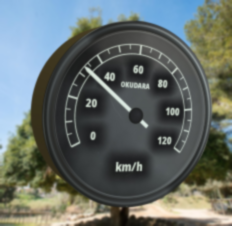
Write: **32.5** km/h
